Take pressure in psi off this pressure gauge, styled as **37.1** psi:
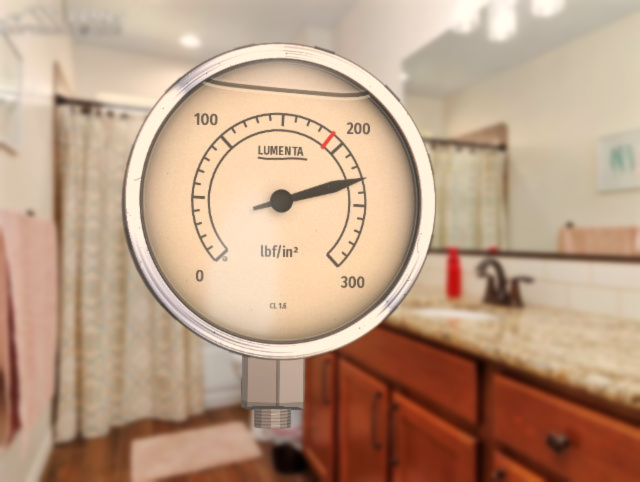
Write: **230** psi
